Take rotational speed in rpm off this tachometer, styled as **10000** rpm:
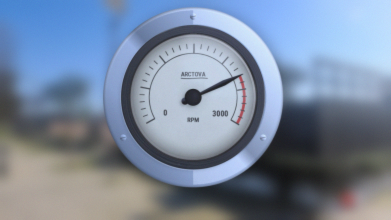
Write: **2300** rpm
